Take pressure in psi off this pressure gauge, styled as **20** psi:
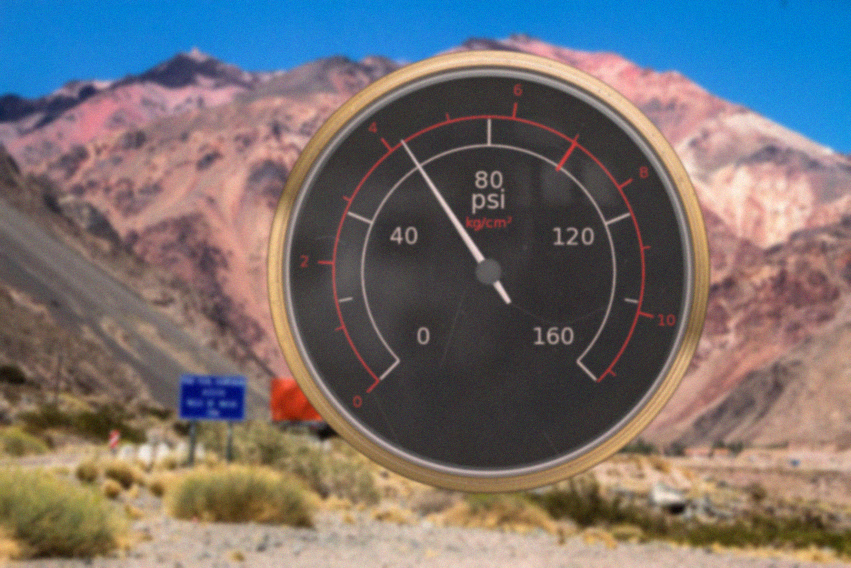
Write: **60** psi
